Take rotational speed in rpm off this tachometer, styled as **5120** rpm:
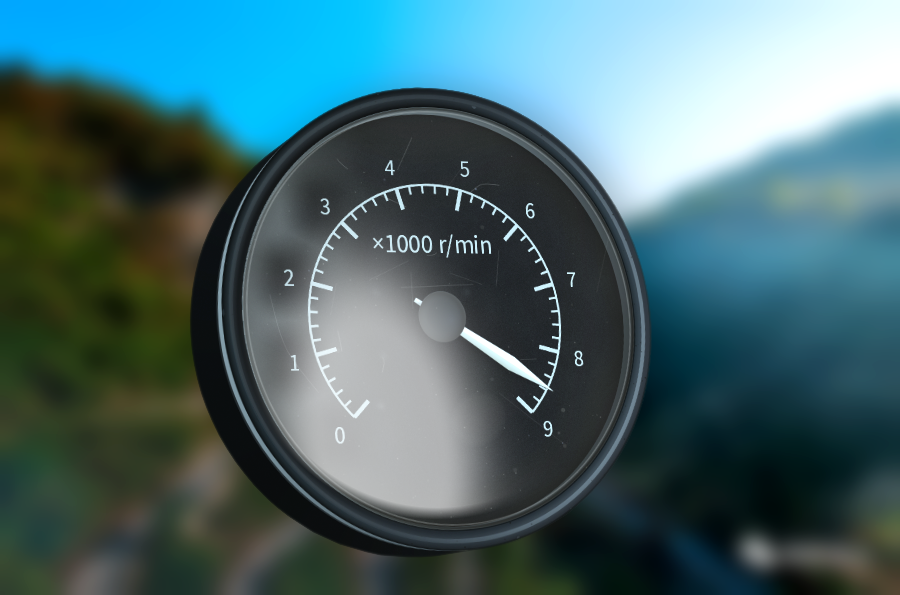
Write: **8600** rpm
